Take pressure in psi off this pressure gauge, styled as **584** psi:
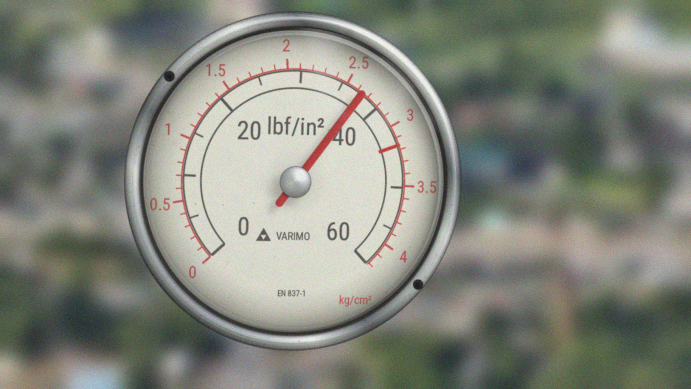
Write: **37.5** psi
